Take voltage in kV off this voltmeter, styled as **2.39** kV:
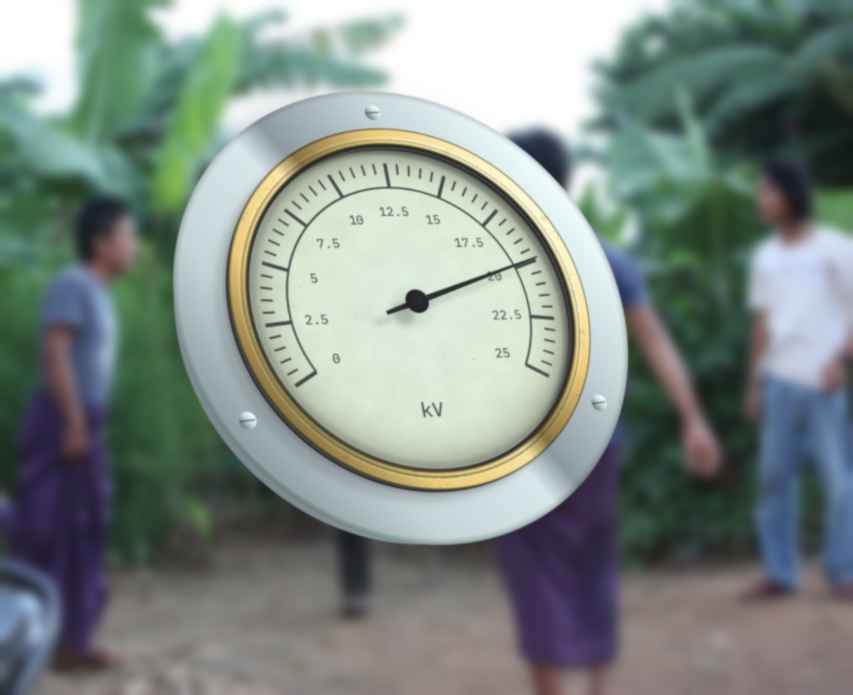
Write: **20** kV
